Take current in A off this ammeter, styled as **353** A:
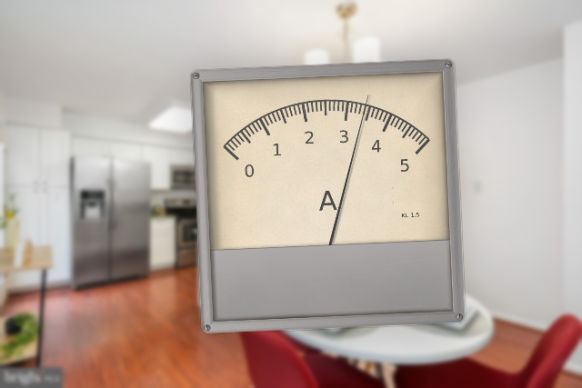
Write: **3.4** A
